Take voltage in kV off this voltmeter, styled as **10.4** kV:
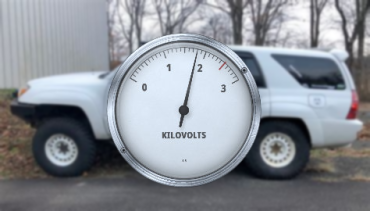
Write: **1.8** kV
